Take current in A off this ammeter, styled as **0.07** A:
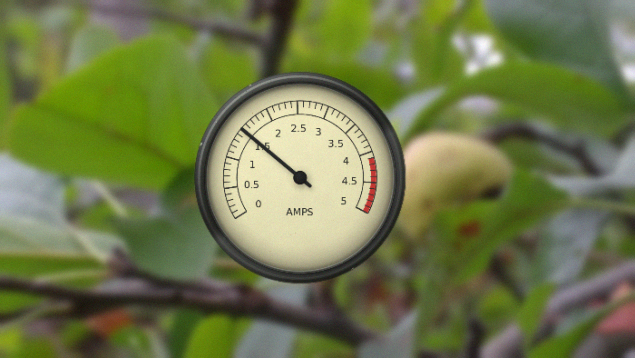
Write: **1.5** A
